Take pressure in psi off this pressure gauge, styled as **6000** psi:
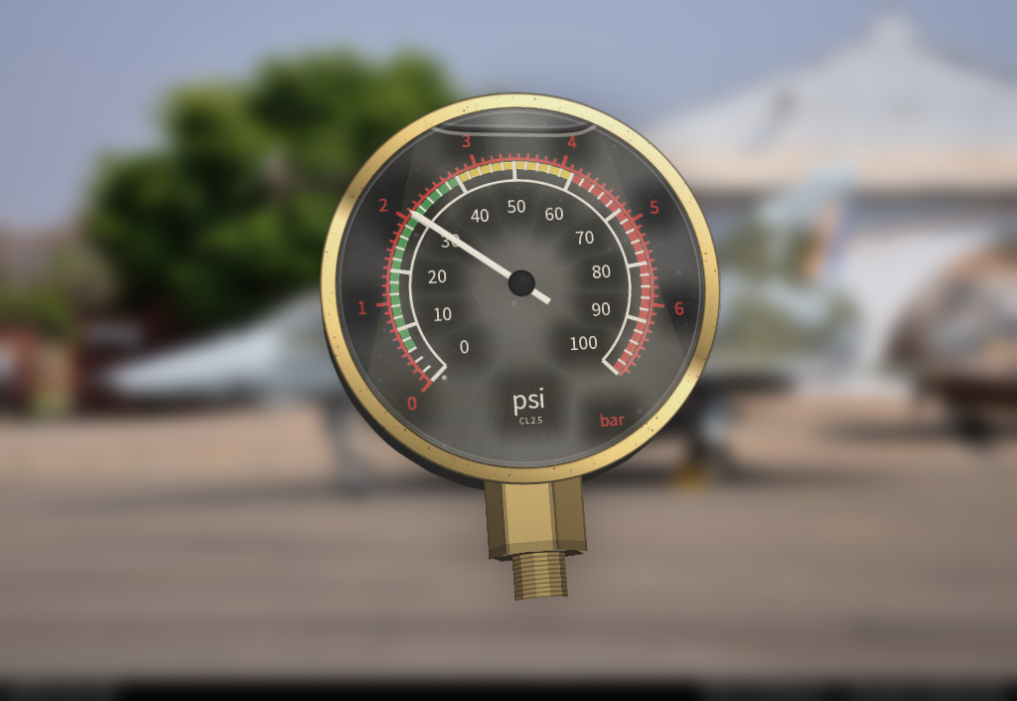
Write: **30** psi
